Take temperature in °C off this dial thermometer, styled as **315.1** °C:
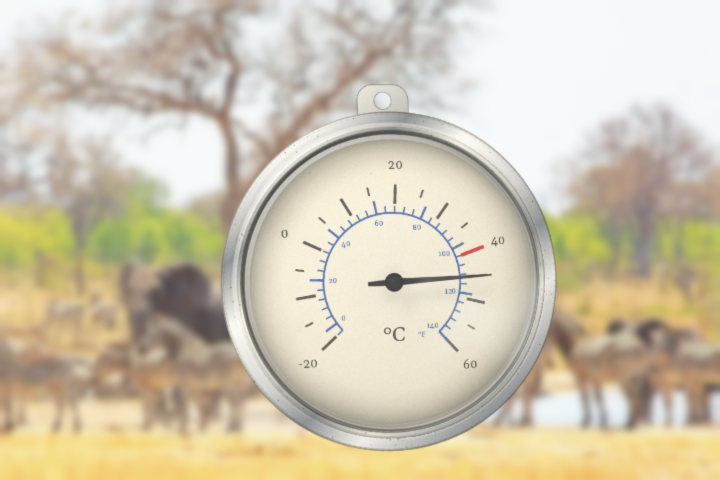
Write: **45** °C
